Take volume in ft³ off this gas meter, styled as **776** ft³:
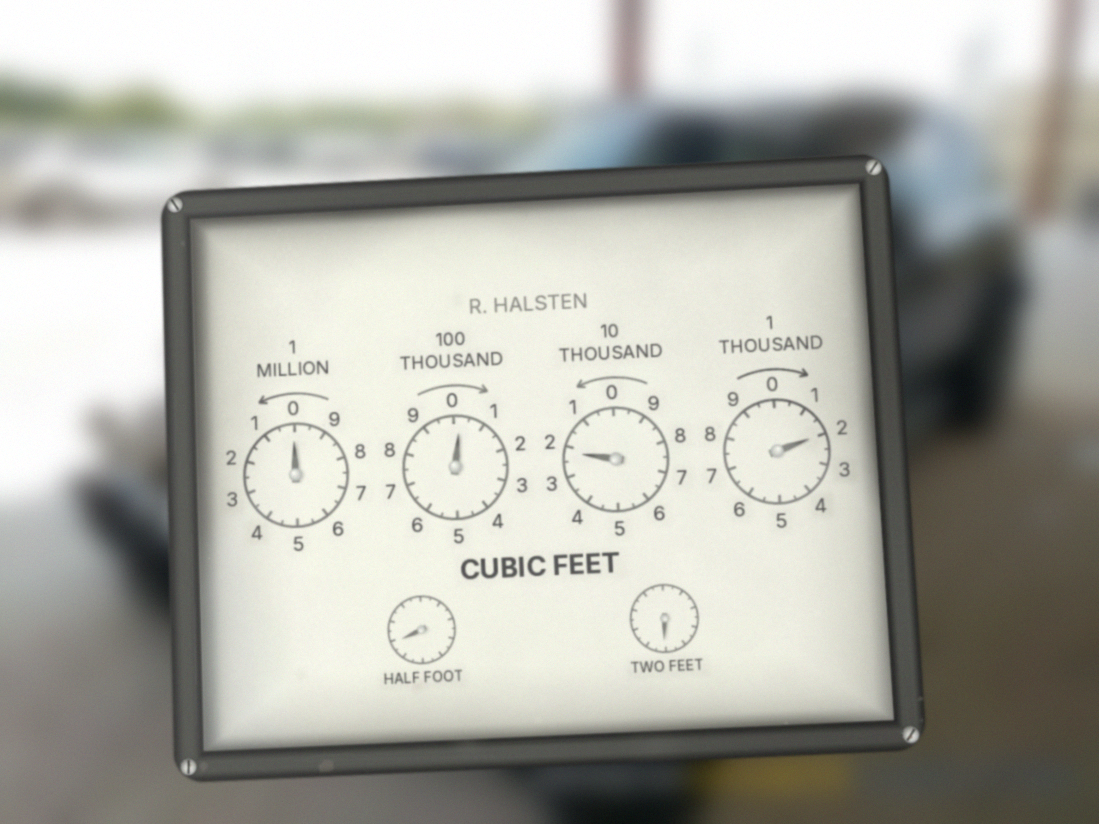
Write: **2200** ft³
